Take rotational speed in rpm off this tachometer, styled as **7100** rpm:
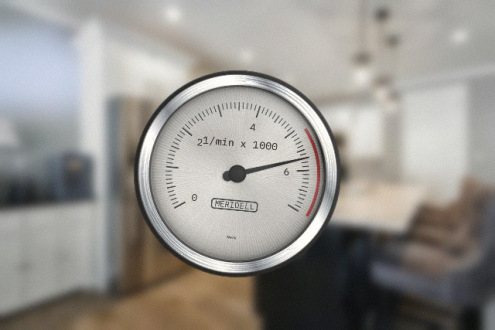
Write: **5700** rpm
